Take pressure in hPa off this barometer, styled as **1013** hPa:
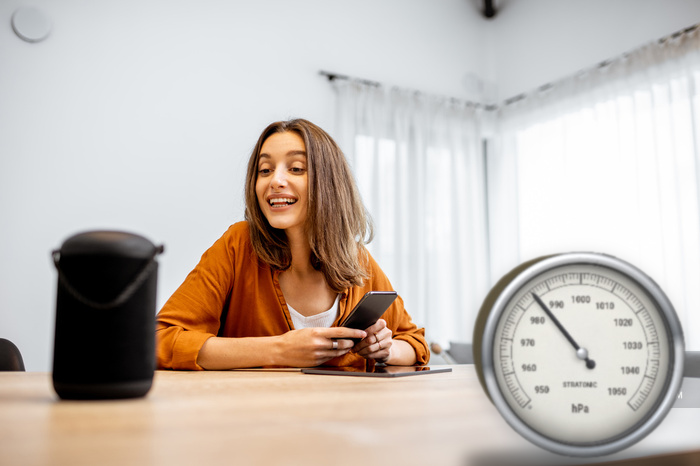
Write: **985** hPa
